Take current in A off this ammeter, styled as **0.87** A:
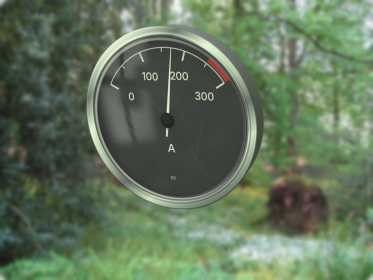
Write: **175** A
